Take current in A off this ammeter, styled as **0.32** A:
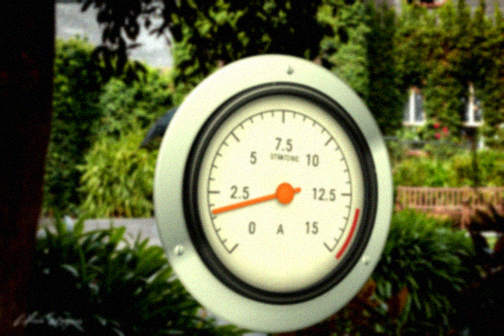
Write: **1.75** A
